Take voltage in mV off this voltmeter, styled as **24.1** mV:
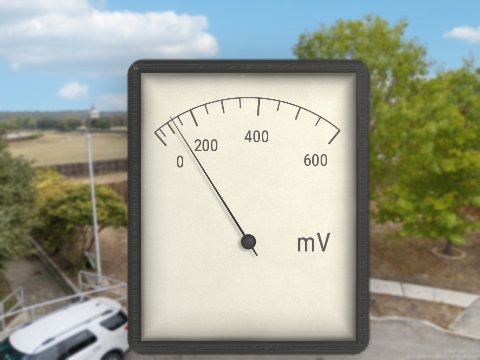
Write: **125** mV
